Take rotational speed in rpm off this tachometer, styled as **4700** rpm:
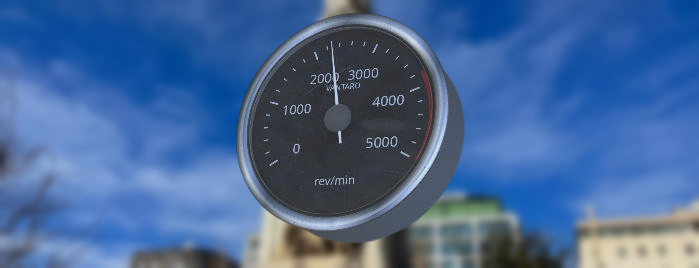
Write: **2300** rpm
